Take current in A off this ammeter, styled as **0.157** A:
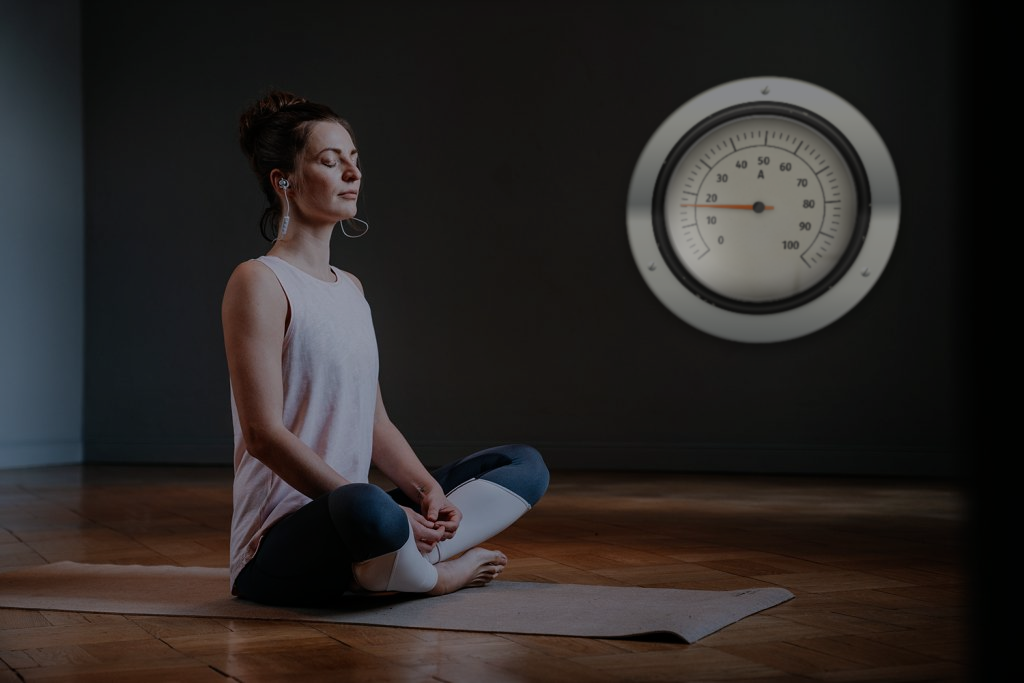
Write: **16** A
